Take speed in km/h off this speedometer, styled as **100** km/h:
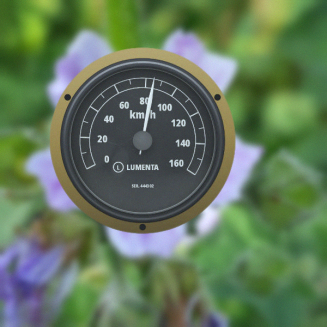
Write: **85** km/h
